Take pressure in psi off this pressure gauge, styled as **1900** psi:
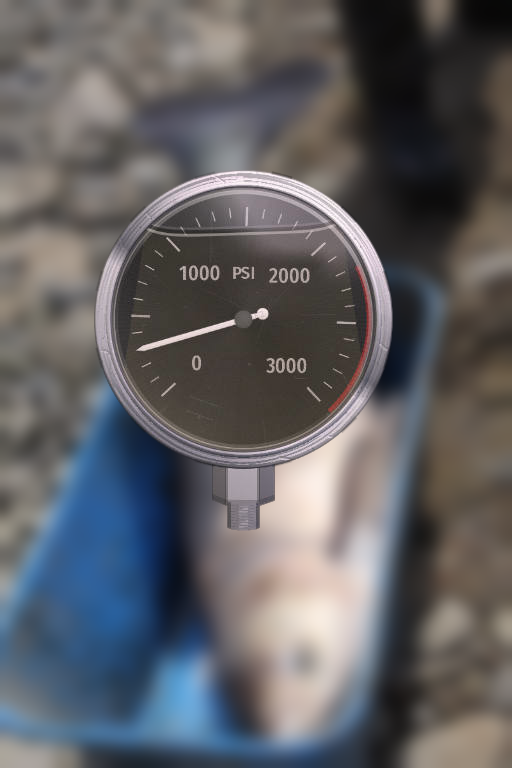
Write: **300** psi
